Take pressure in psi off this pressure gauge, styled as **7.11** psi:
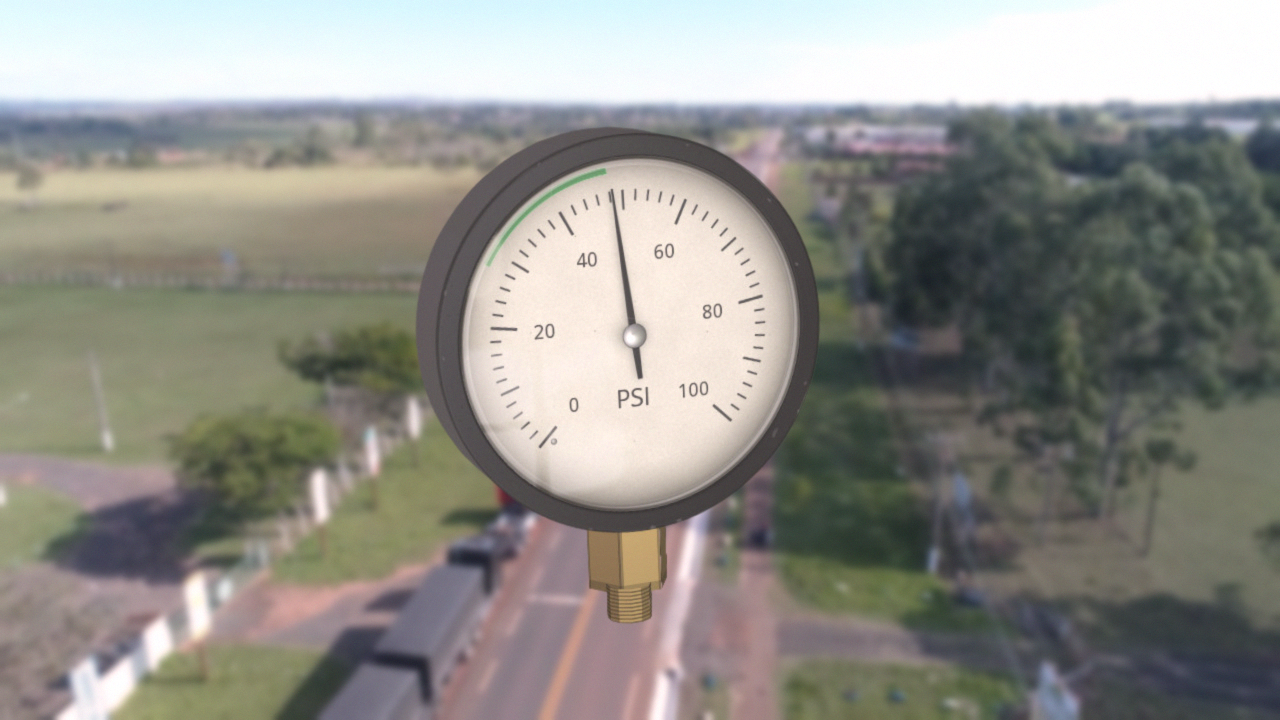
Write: **48** psi
